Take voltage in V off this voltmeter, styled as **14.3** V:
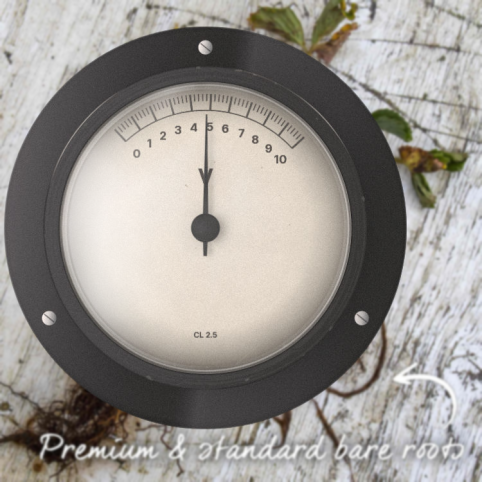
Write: **4.8** V
